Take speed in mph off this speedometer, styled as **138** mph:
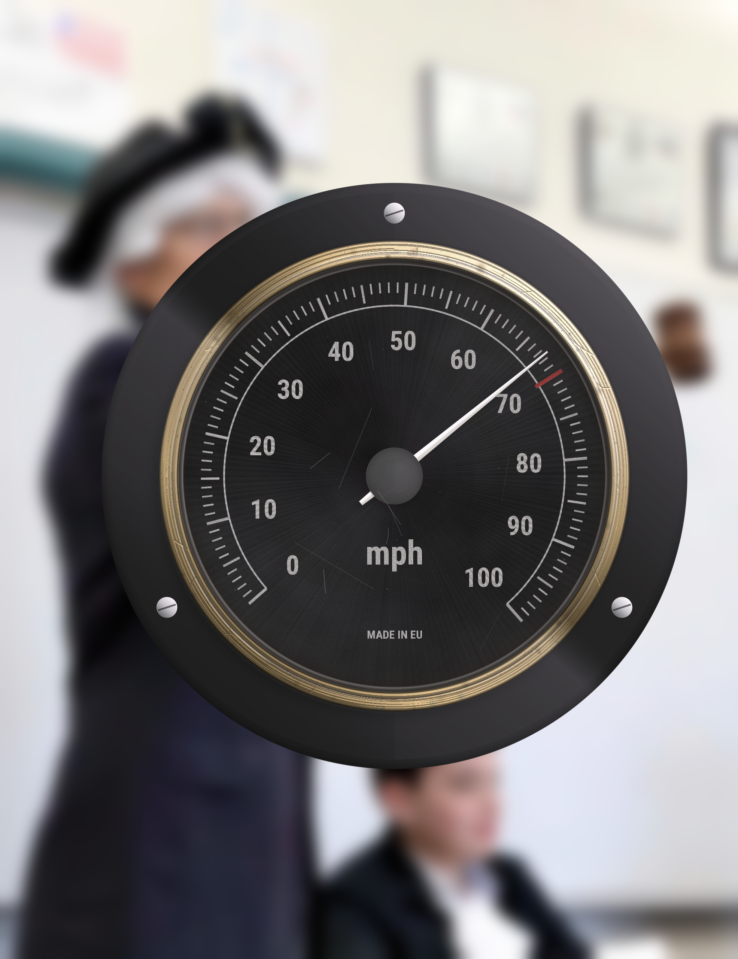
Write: **67.5** mph
